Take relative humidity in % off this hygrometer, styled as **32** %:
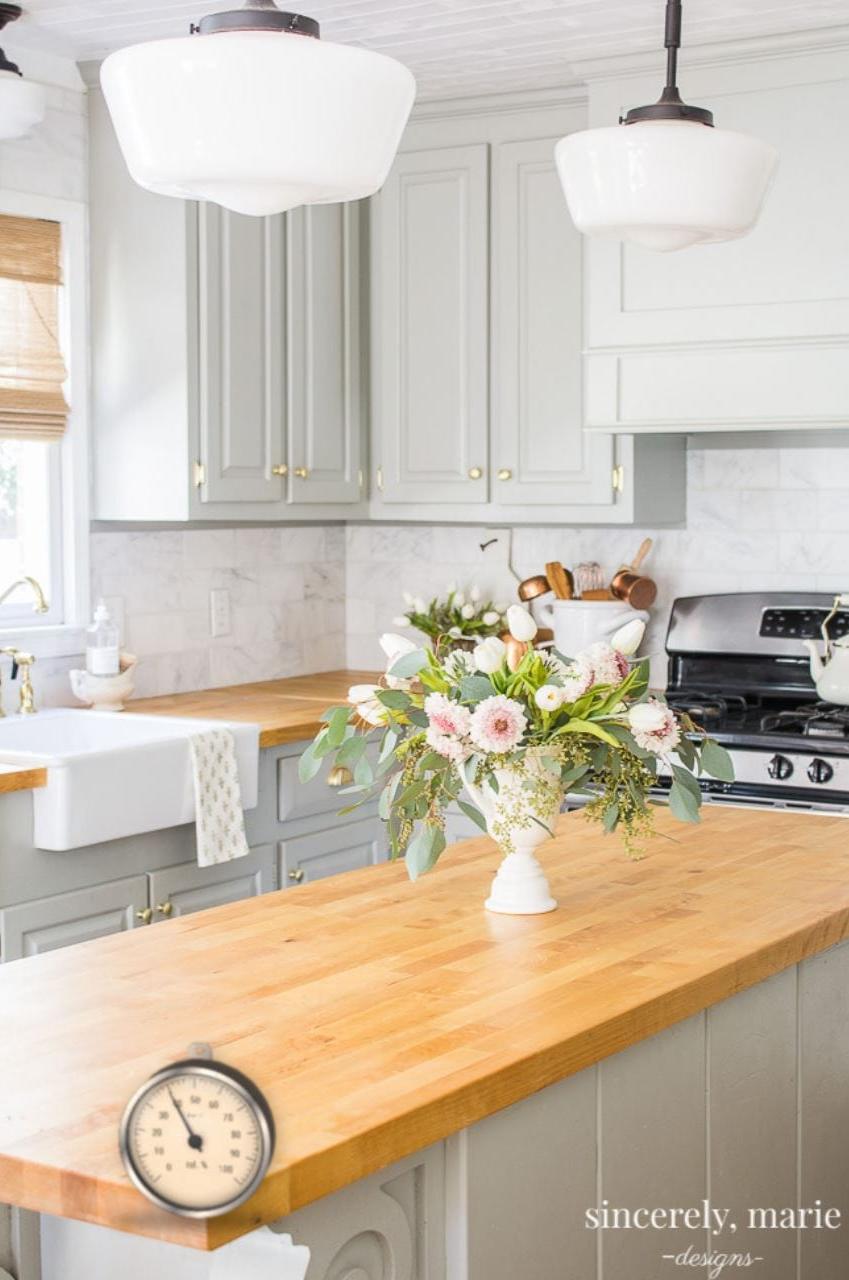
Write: **40** %
